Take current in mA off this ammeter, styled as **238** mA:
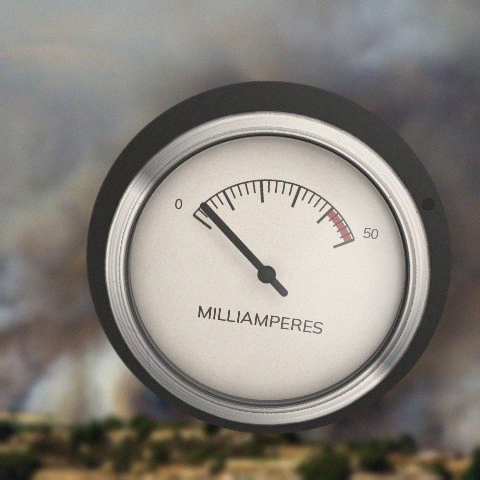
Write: **4** mA
